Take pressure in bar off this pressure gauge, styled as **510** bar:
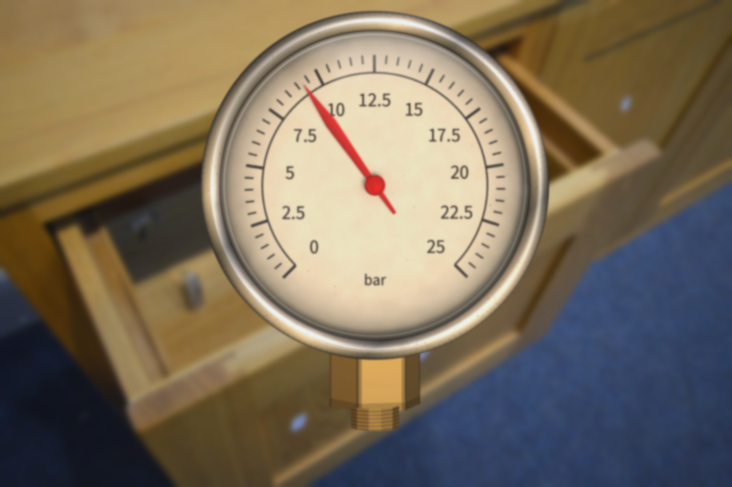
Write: **9.25** bar
